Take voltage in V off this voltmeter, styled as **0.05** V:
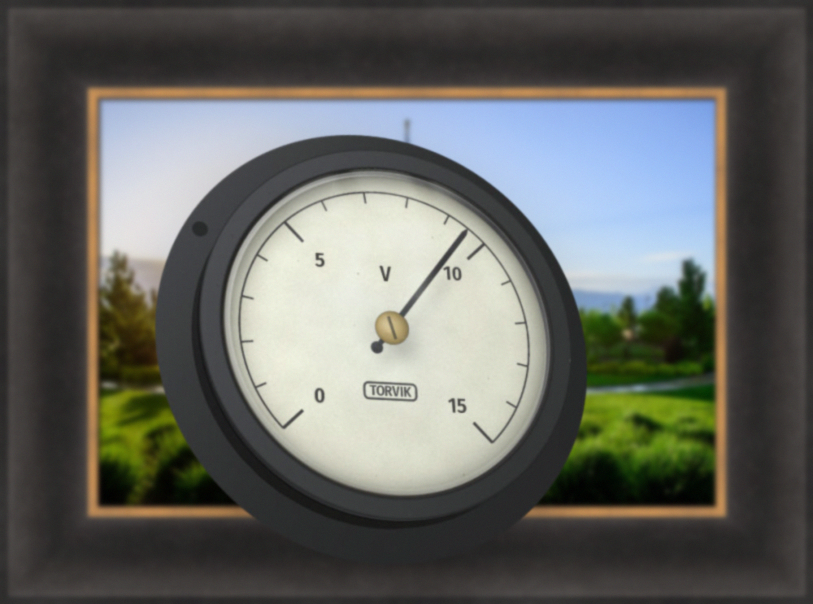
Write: **9.5** V
